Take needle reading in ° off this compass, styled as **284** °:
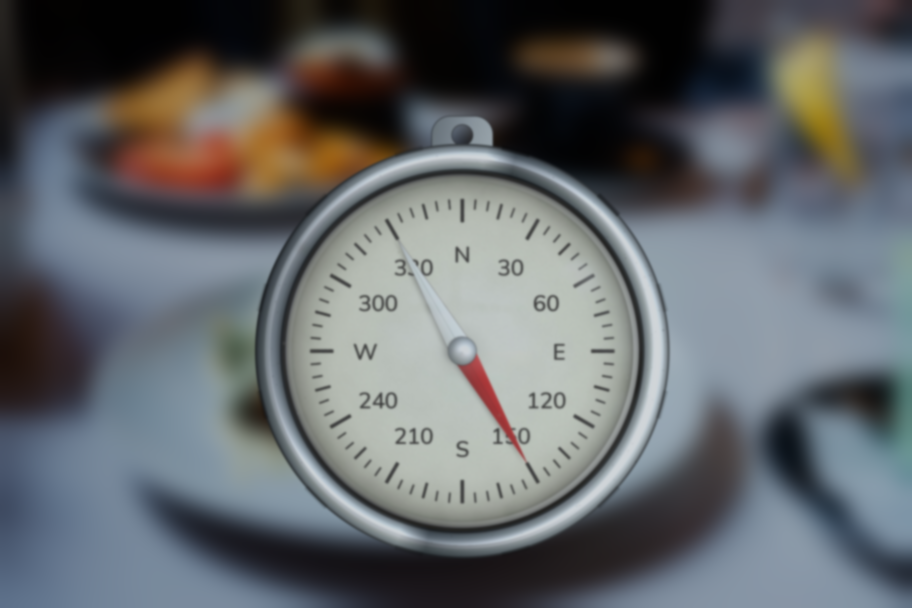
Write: **150** °
